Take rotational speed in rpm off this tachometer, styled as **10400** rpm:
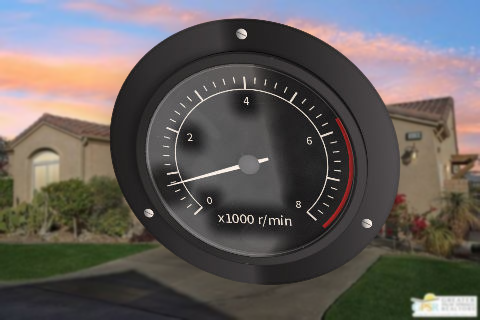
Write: **800** rpm
